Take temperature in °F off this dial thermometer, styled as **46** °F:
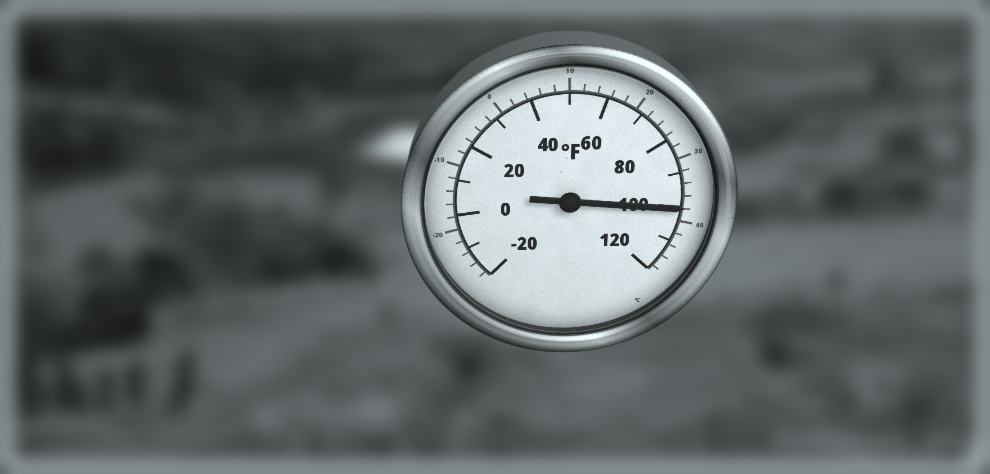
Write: **100** °F
